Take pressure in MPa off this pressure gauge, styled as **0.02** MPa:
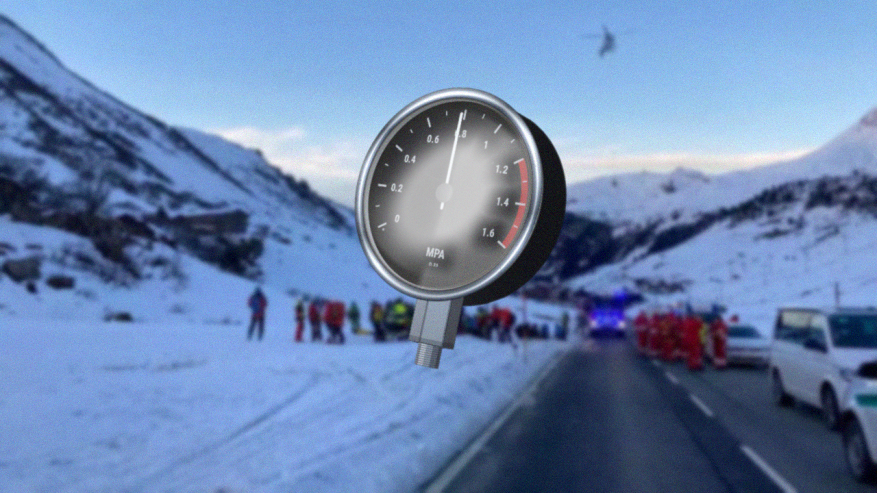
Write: **0.8** MPa
